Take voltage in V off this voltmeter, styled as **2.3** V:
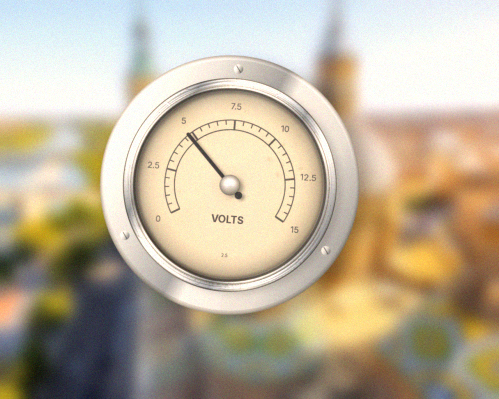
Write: **4.75** V
